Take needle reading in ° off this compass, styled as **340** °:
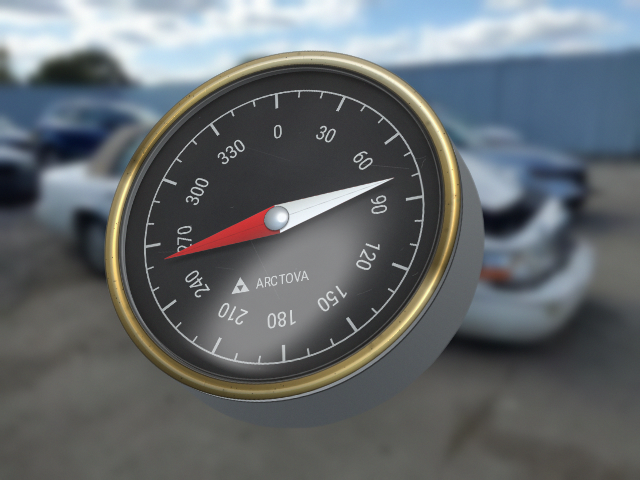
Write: **260** °
